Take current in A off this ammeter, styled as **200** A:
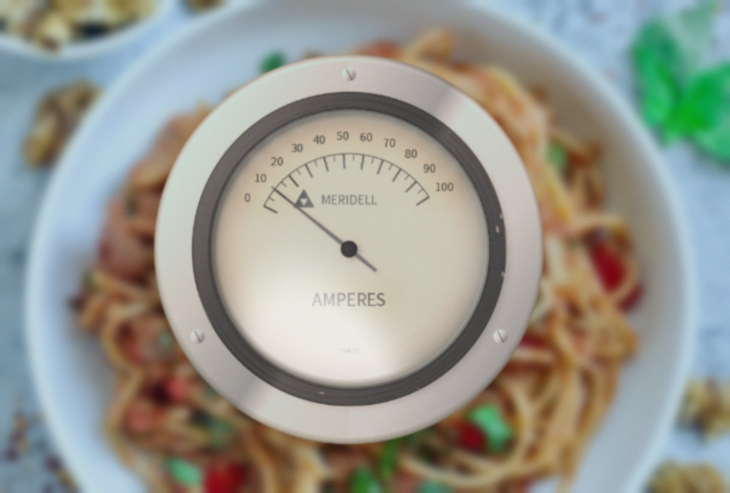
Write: **10** A
